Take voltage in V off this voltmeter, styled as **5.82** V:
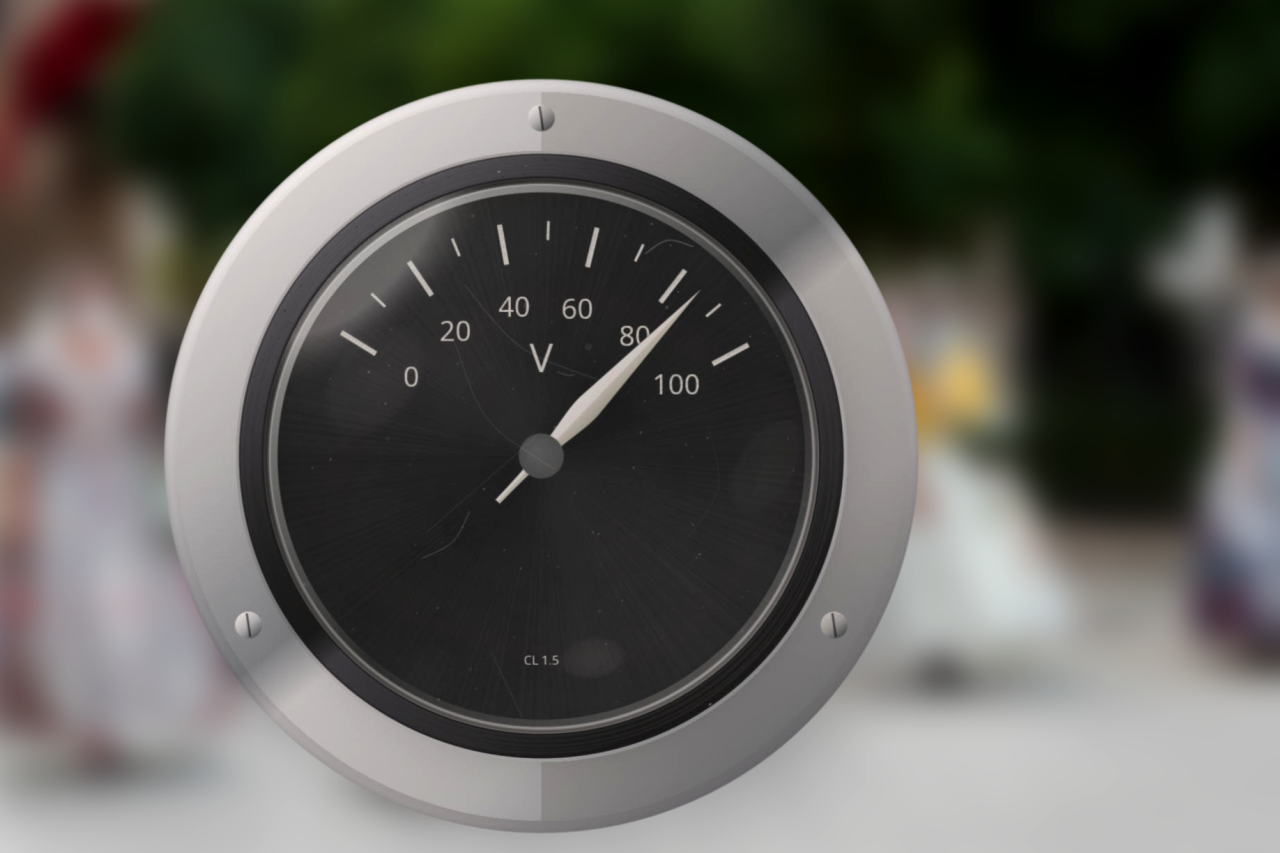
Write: **85** V
